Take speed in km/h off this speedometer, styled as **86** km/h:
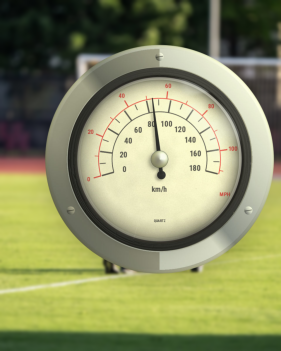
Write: **85** km/h
